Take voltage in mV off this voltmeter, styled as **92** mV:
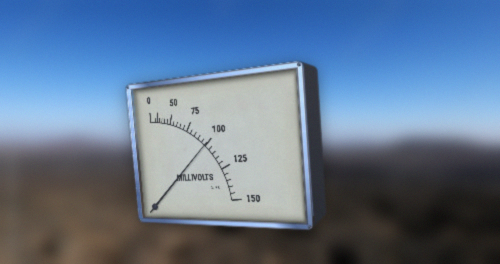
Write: **100** mV
